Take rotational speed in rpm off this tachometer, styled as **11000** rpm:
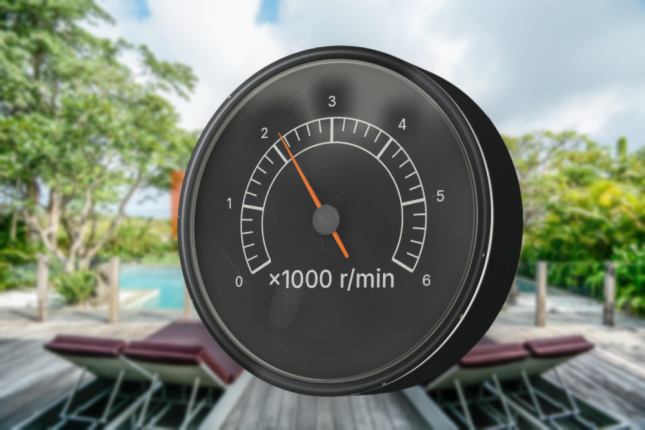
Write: **2200** rpm
